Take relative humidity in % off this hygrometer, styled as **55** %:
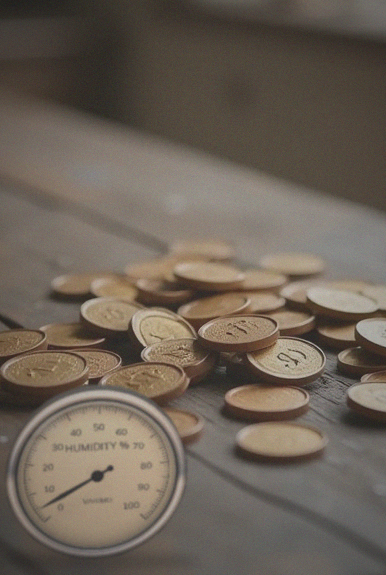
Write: **5** %
